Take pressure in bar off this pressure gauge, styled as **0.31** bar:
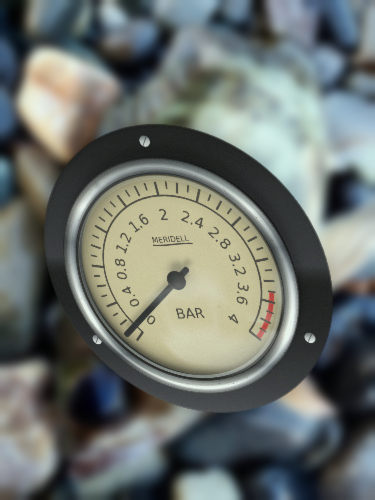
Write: **0.1** bar
